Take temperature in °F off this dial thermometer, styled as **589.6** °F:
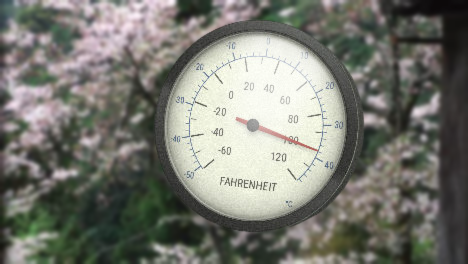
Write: **100** °F
